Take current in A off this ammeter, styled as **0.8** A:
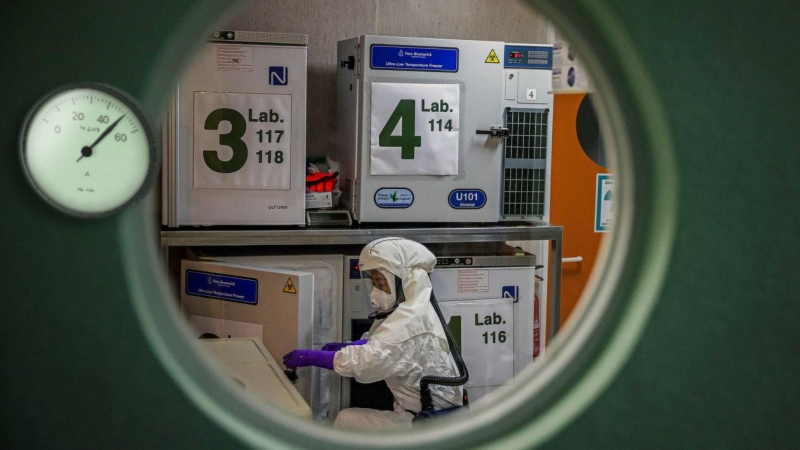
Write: **50** A
